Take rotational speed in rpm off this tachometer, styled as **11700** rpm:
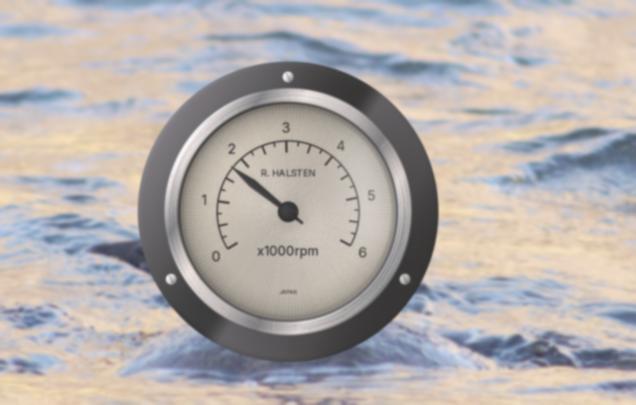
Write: **1750** rpm
